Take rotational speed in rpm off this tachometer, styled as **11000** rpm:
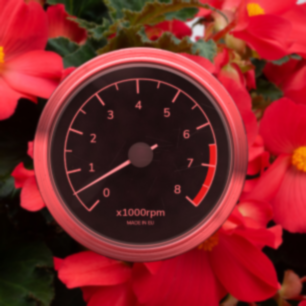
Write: **500** rpm
